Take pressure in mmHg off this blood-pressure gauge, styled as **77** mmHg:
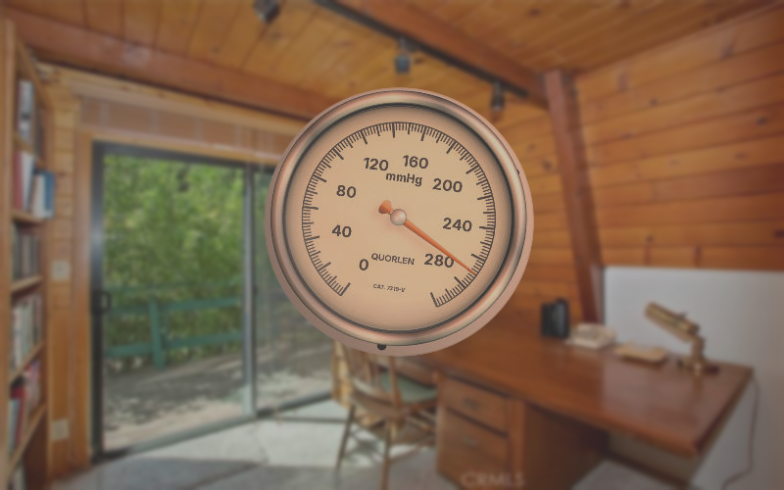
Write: **270** mmHg
